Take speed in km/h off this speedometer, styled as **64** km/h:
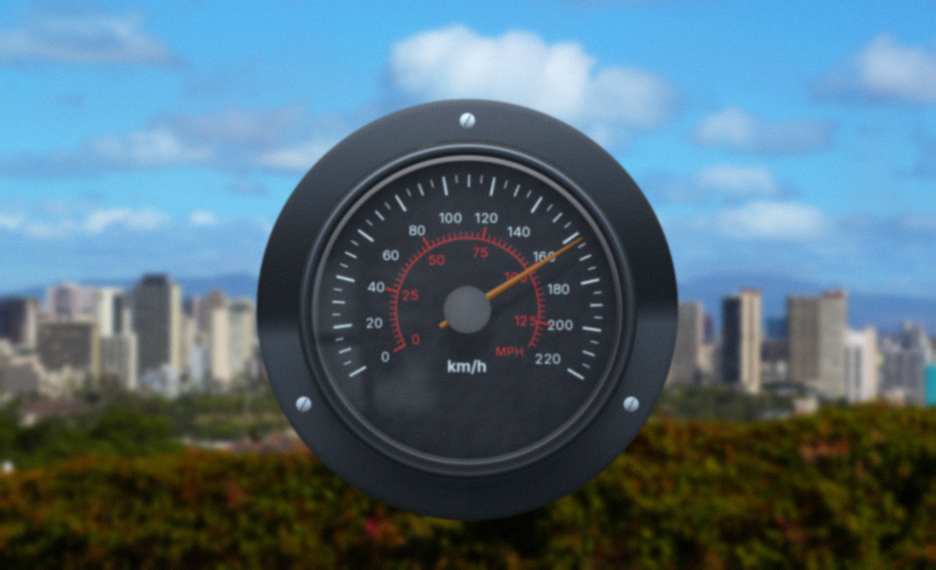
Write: **162.5** km/h
